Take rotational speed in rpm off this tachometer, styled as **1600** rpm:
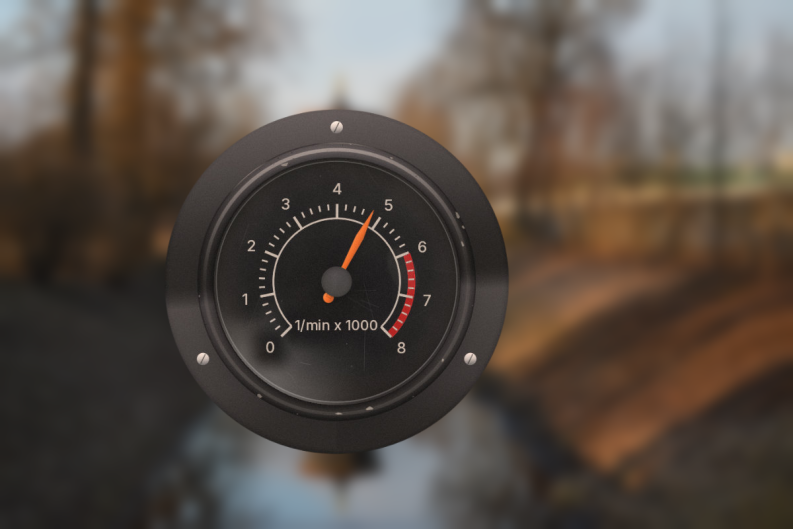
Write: **4800** rpm
